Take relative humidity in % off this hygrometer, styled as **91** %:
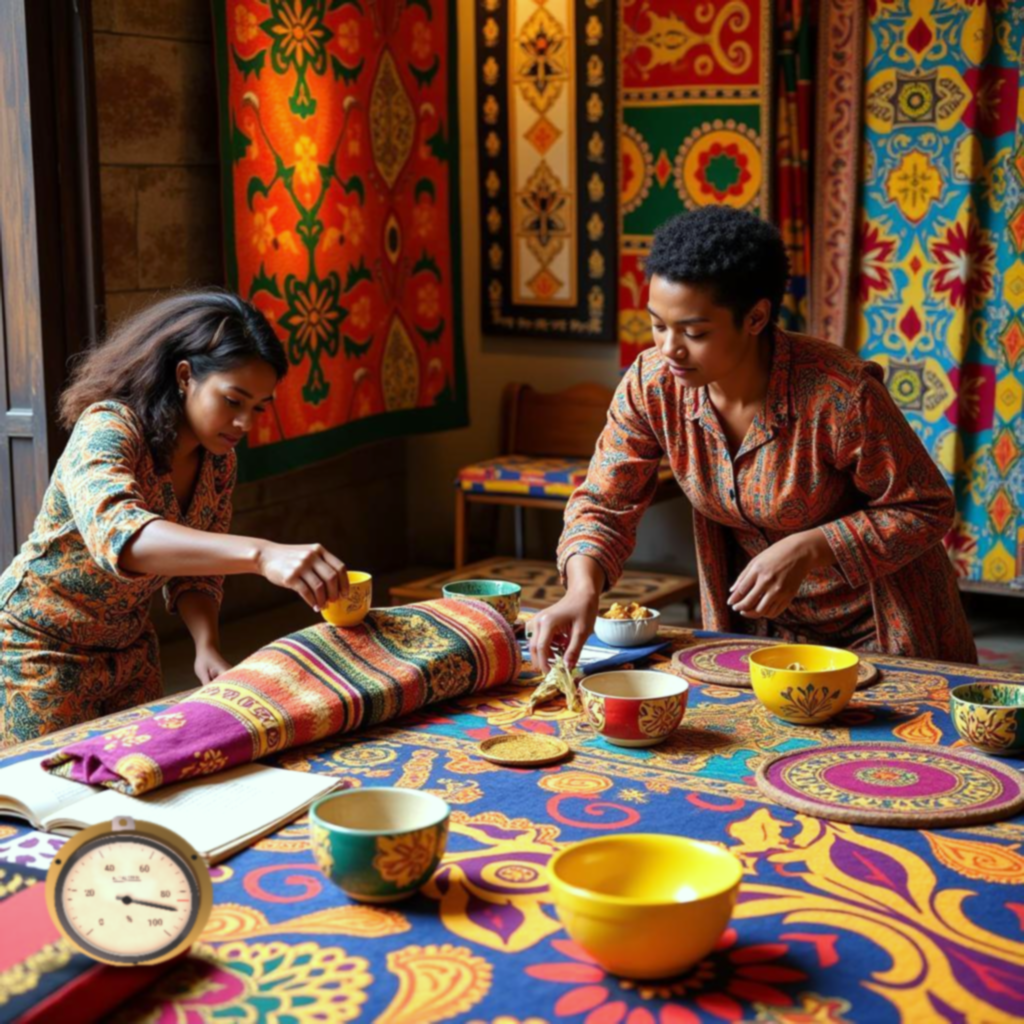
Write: **88** %
